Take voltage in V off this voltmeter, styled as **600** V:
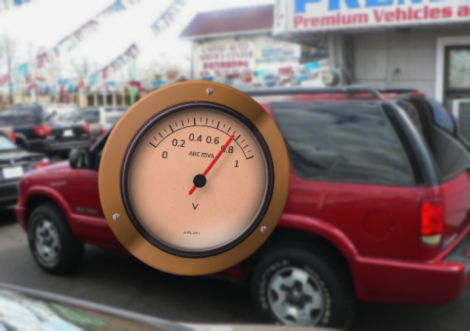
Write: **0.75** V
